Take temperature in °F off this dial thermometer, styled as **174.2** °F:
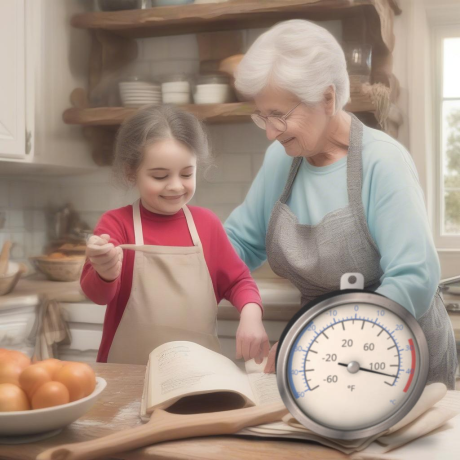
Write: **110** °F
